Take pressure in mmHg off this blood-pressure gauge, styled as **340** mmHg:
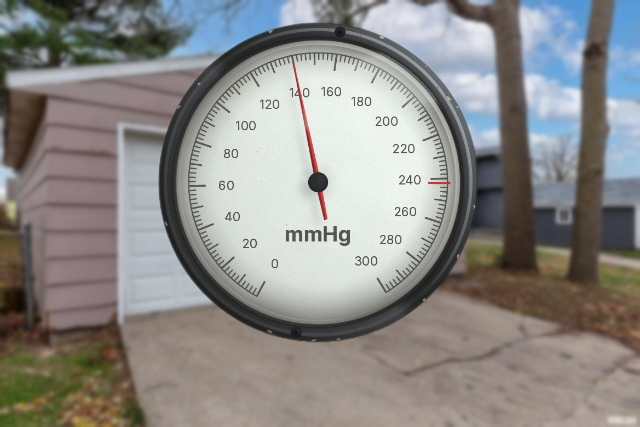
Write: **140** mmHg
